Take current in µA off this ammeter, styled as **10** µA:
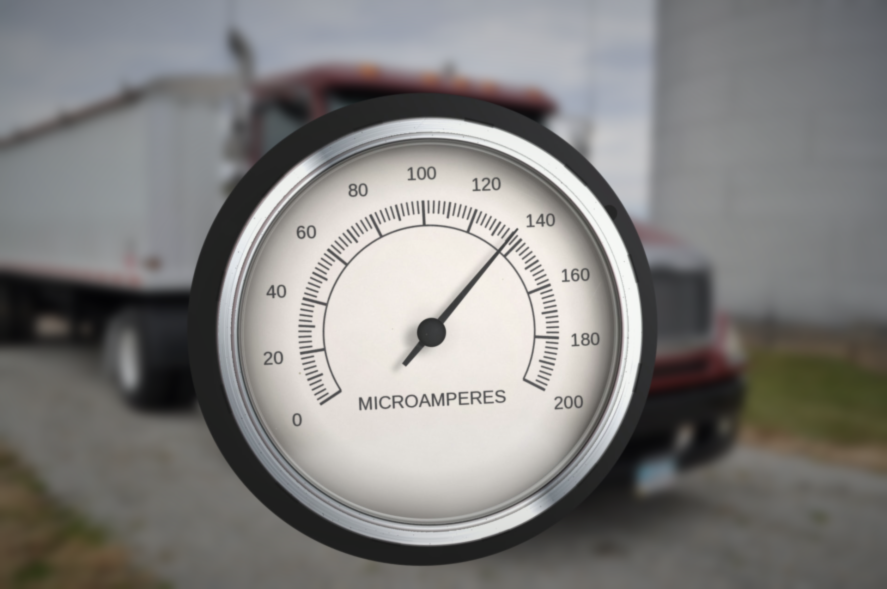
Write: **136** µA
